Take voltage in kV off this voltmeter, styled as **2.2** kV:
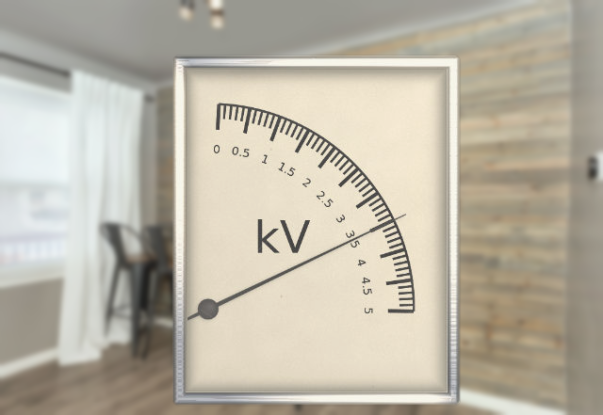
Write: **3.5** kV
